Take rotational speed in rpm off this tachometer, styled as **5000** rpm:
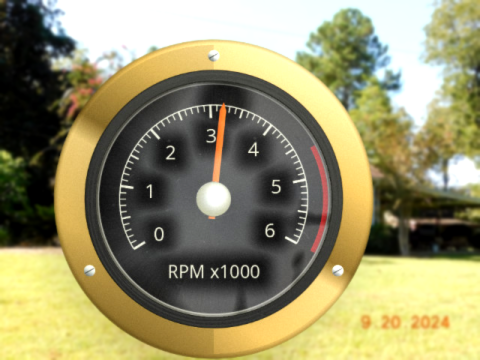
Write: **3200** rpm
